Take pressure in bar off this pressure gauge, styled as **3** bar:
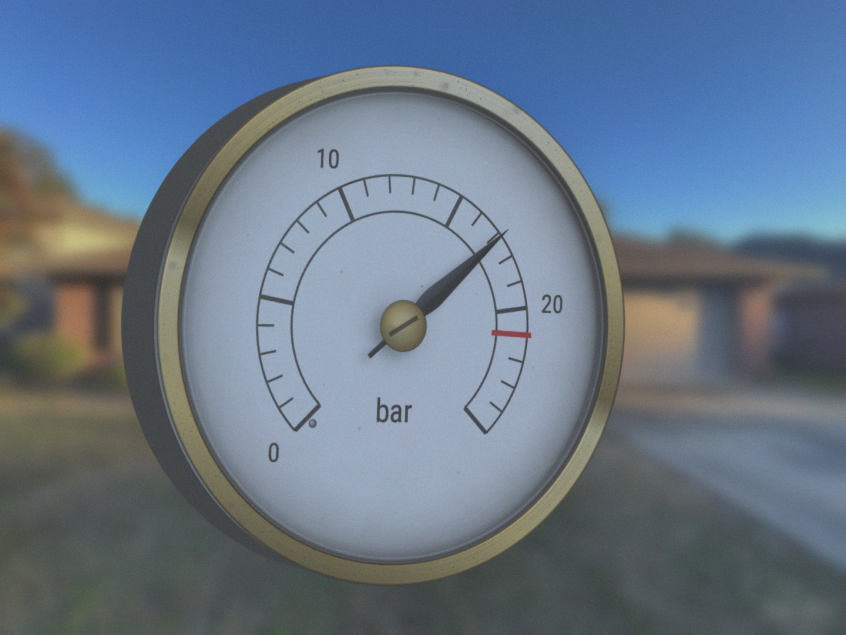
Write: **17** bar
